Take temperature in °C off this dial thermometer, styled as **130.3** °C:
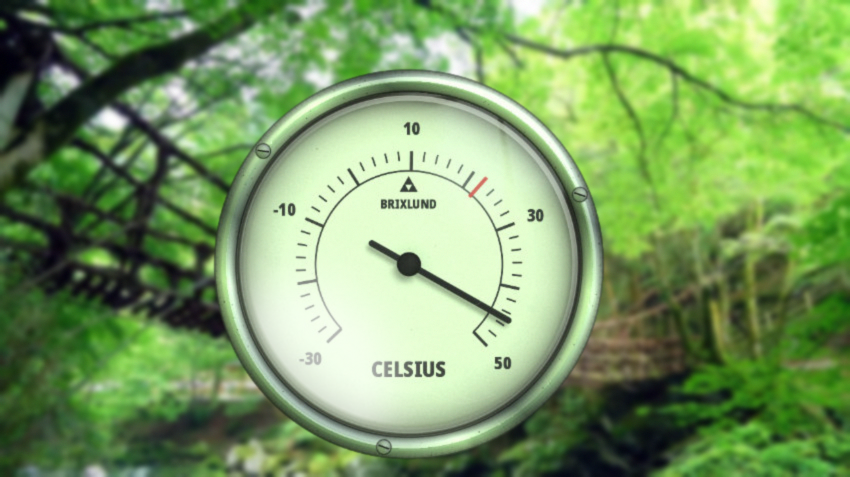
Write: **45** °C
